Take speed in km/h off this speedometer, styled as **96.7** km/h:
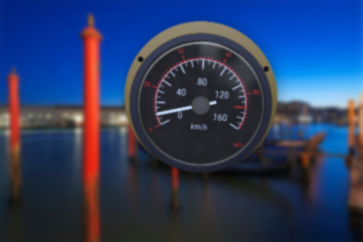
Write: **10** km/h
